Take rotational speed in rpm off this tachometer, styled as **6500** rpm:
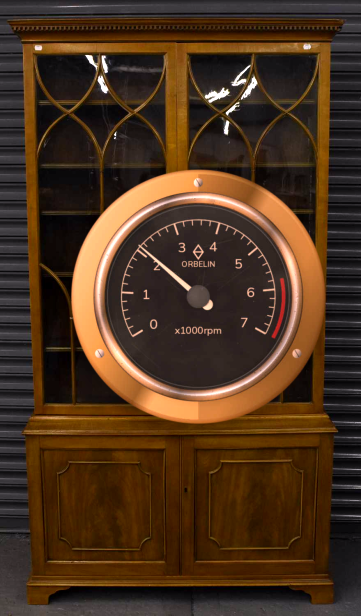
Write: **2100** rpm
